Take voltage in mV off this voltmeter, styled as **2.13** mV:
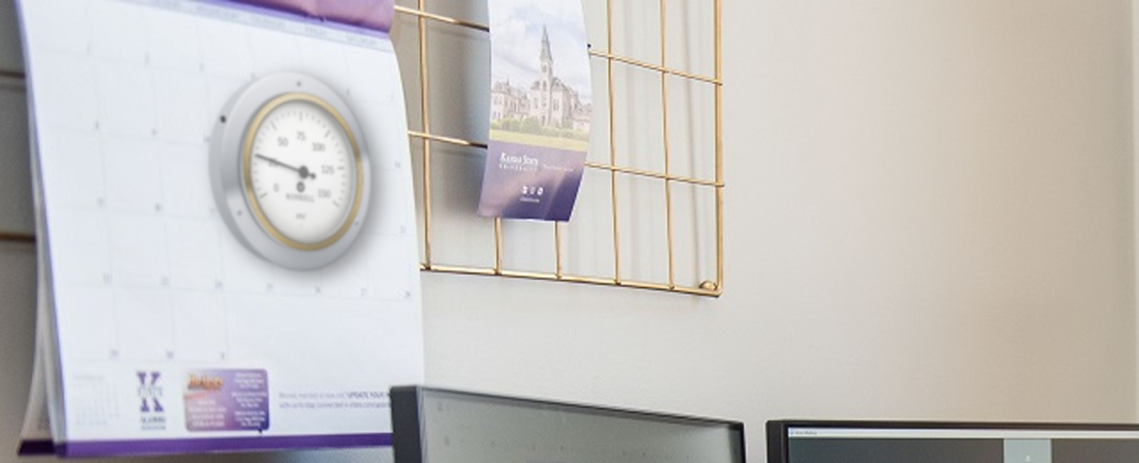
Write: **25** mV
